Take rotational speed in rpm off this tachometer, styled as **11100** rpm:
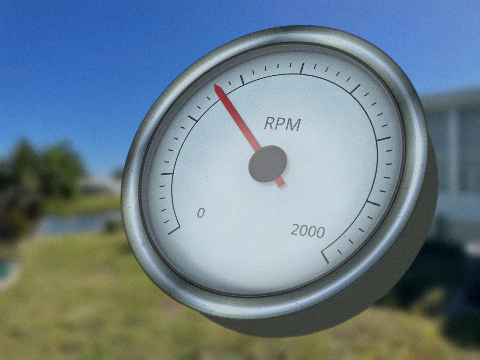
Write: **650** rpm
